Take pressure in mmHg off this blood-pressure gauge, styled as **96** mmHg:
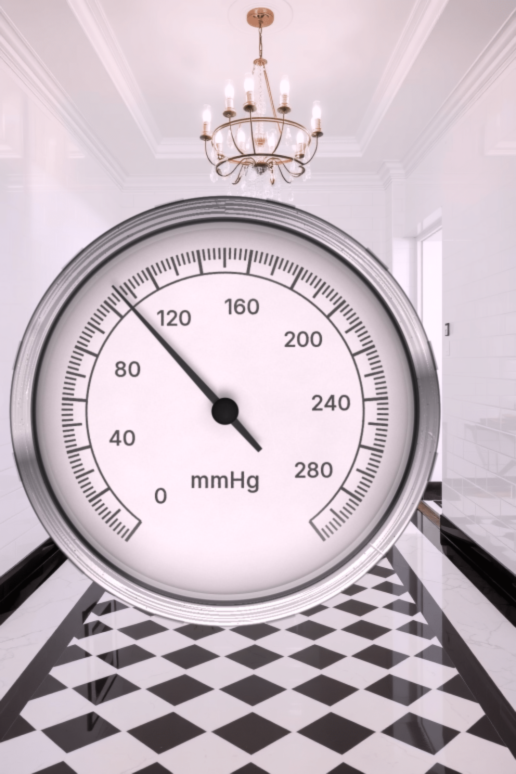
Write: **106** mmHg
